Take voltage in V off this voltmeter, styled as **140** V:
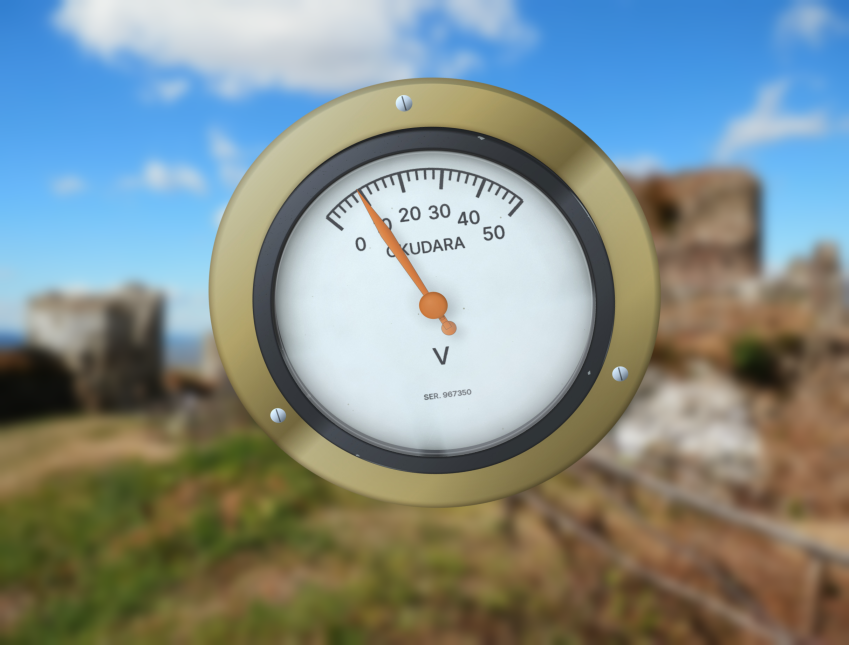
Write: **10** V
